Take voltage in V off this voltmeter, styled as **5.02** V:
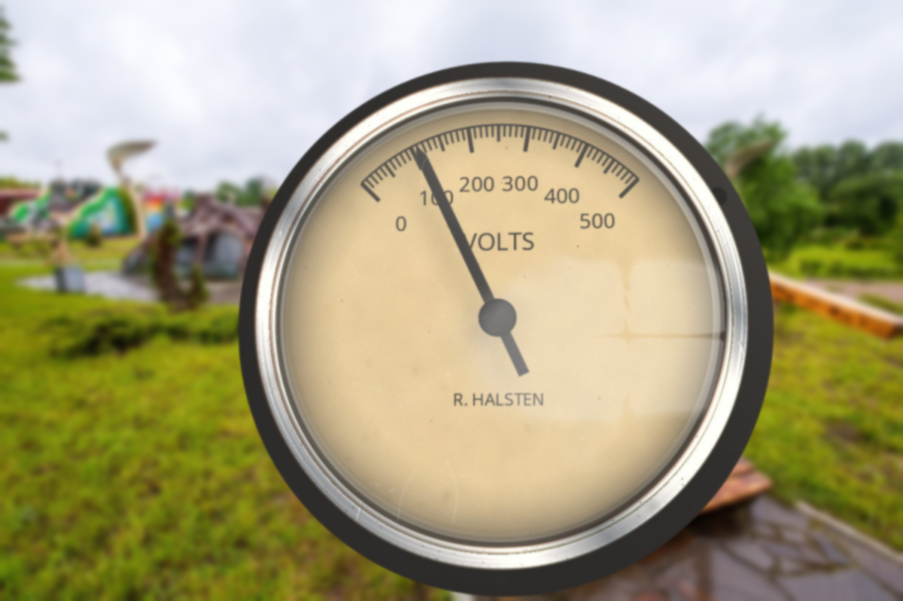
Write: **110** V
